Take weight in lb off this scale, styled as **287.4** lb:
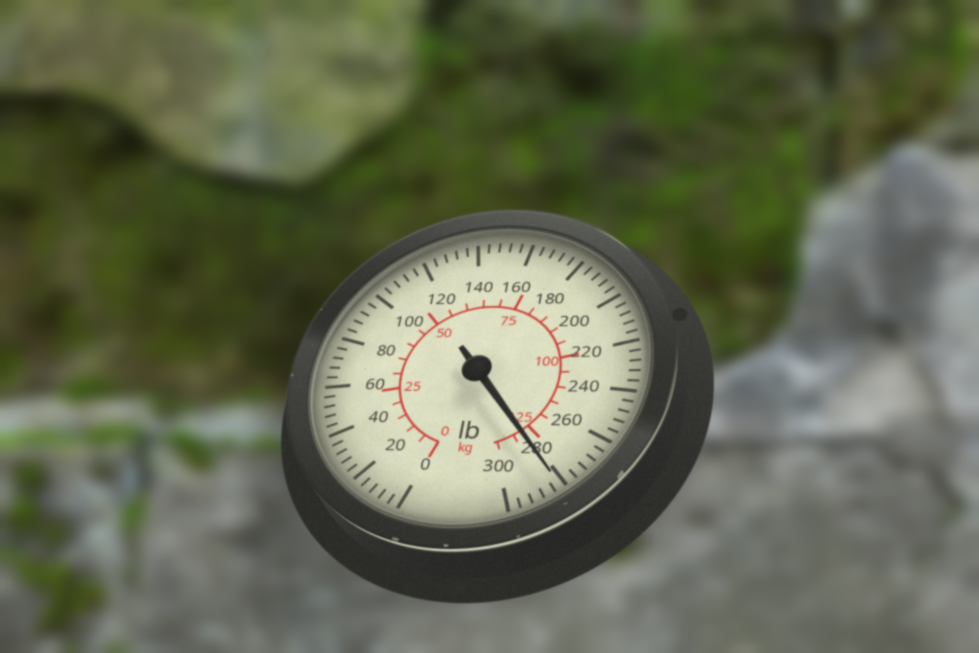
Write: **282** lb
